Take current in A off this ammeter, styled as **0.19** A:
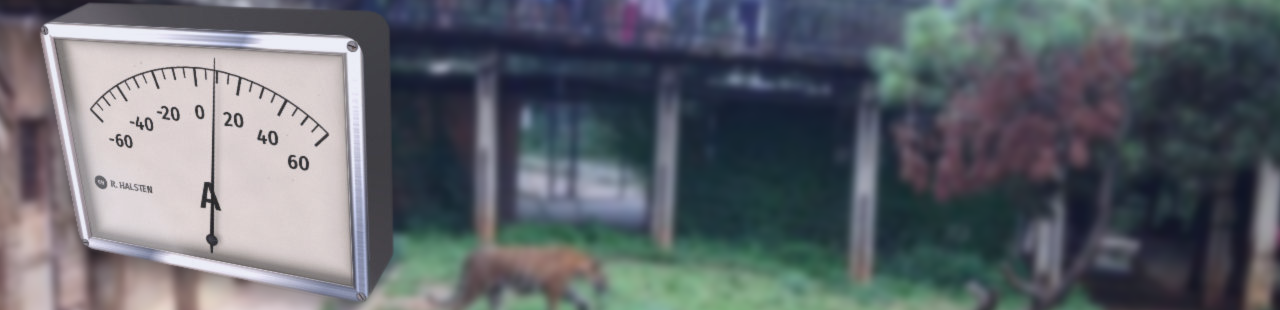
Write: **10** A
